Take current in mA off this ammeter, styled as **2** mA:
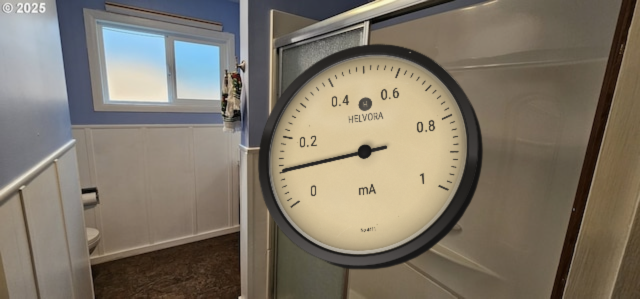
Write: **0.1** mA
